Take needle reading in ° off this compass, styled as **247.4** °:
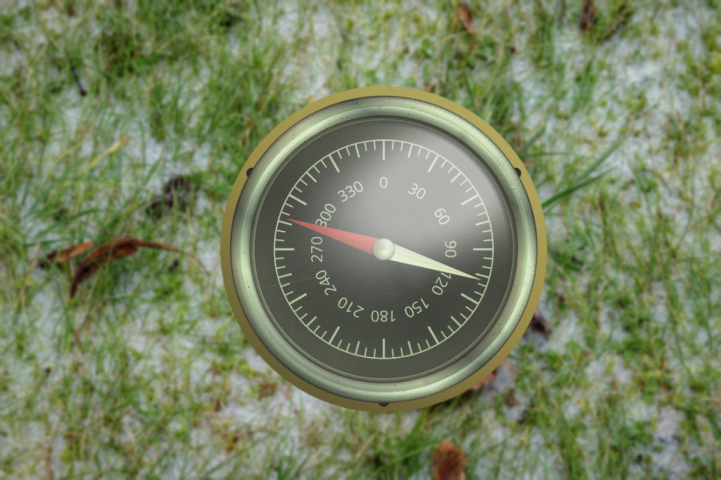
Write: **287.5** °
